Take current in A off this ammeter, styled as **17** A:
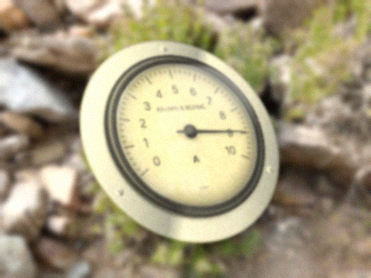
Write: **9** A
